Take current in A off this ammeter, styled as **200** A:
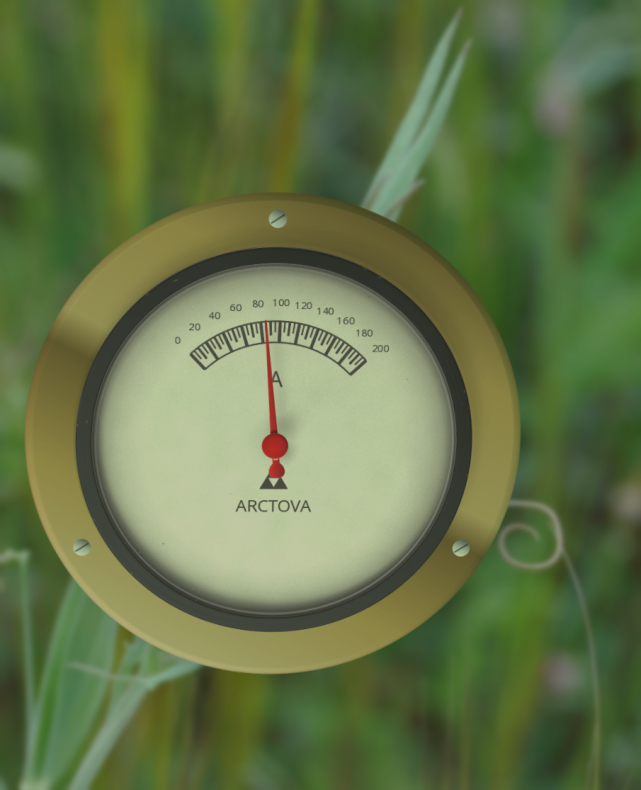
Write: **85** A
